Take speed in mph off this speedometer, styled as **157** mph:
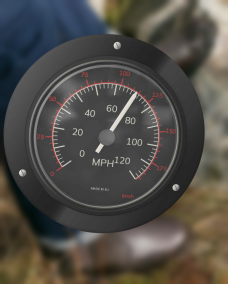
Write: **70** mph
